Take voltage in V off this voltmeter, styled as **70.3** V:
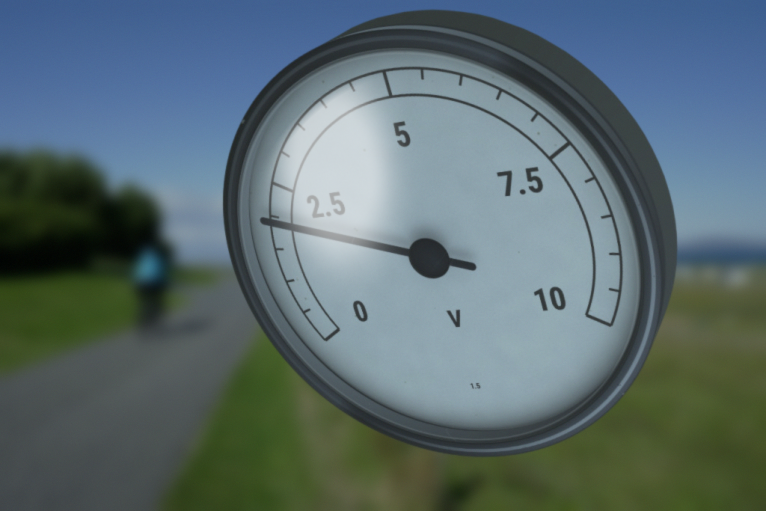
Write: **2** V
